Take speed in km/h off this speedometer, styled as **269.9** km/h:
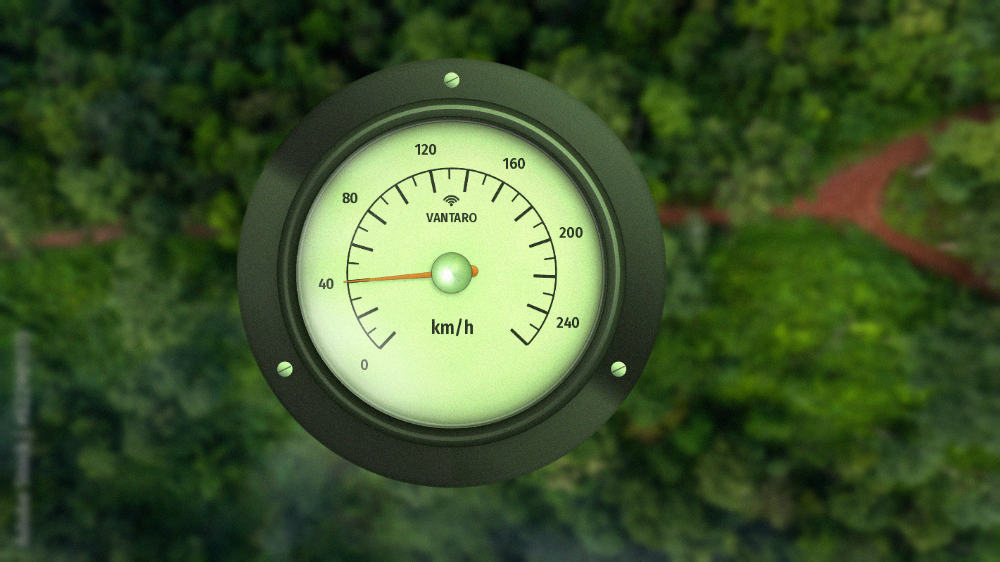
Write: **40** km/h
